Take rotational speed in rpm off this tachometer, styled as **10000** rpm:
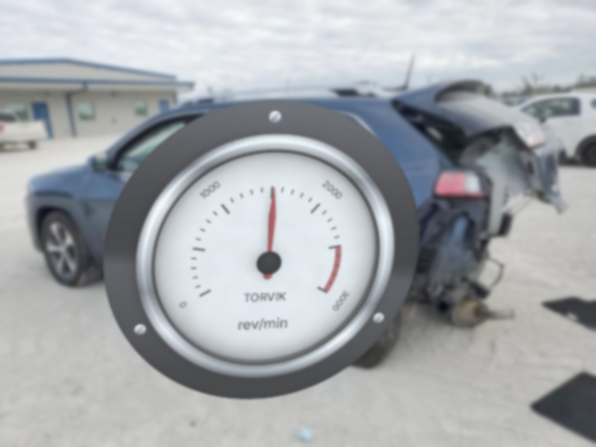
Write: **1500** rpm
